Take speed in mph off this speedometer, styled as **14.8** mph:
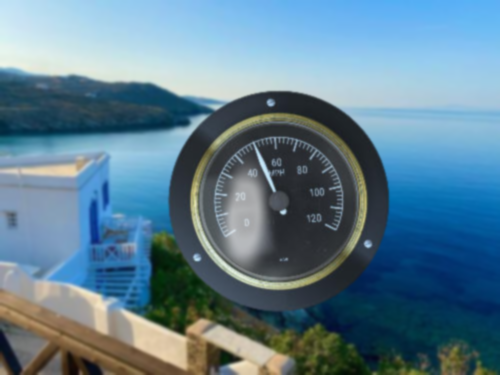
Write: **50** mph
